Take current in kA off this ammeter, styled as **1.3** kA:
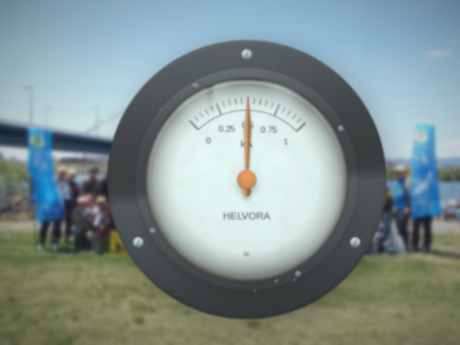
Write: **0.5** kA
